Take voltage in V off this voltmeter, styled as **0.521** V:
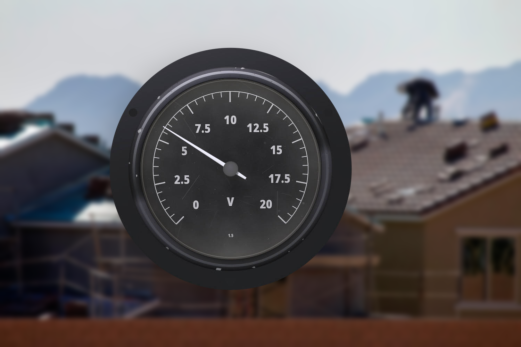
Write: **5.75** V
